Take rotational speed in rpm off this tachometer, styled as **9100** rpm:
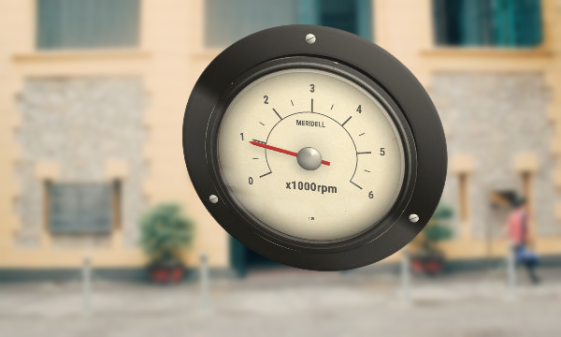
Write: **1000** rpm
